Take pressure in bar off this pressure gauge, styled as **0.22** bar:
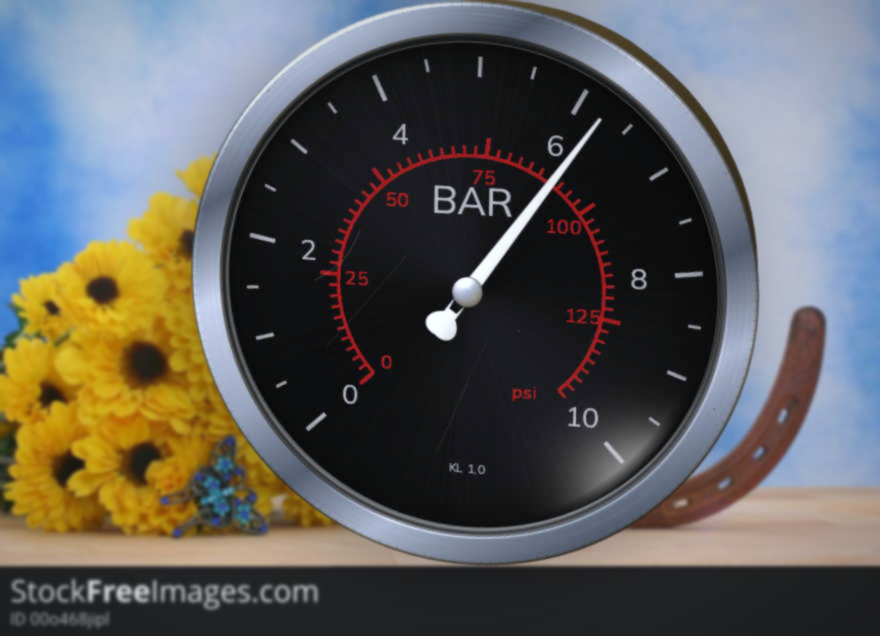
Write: **6.25** bar
